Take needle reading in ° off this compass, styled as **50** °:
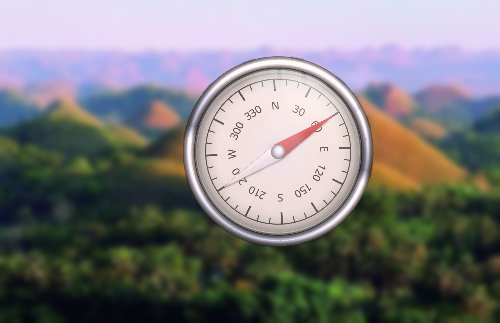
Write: **60** °
